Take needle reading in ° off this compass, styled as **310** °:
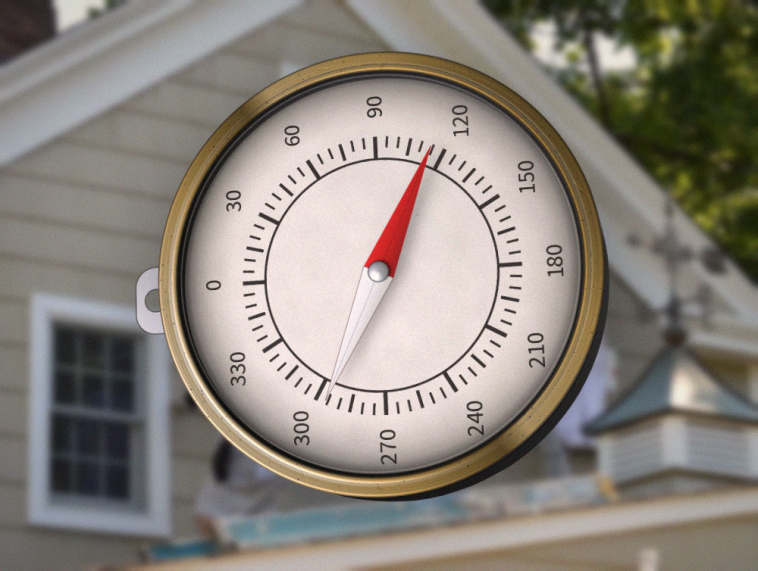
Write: **115** °
